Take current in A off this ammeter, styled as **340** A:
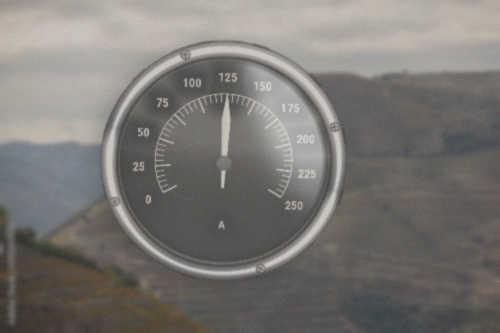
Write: **125** A
